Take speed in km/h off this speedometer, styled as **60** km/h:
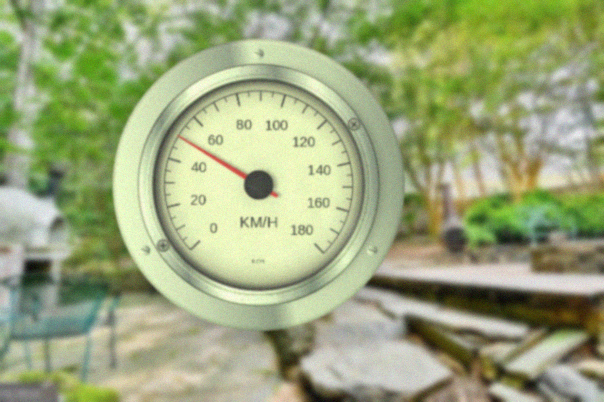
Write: **50** km/h
